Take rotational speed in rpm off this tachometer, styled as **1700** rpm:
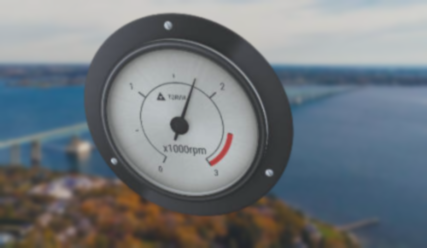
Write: **1750** rpm
